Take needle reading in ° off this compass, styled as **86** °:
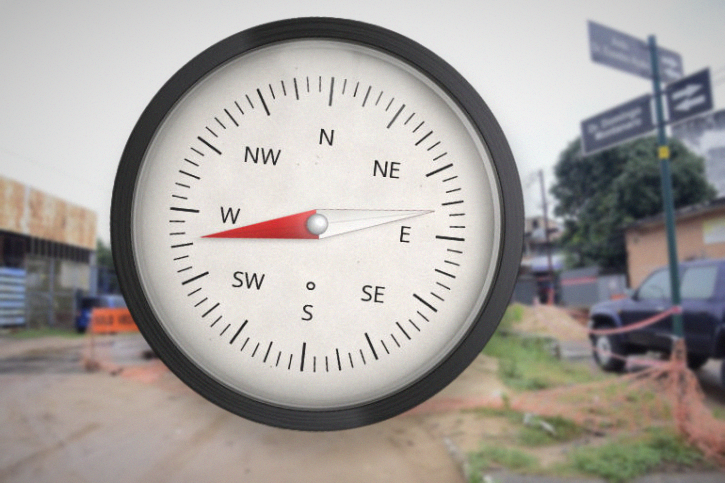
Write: **257.5** °
